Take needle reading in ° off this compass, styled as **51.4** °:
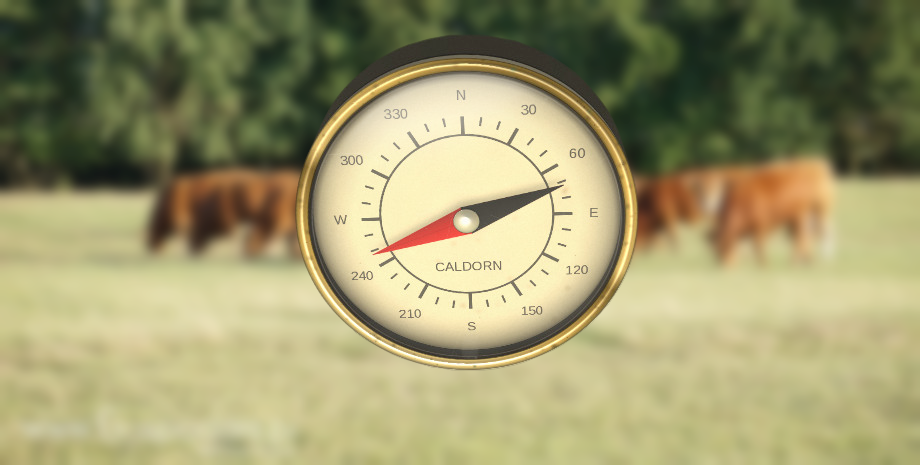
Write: **250** °
